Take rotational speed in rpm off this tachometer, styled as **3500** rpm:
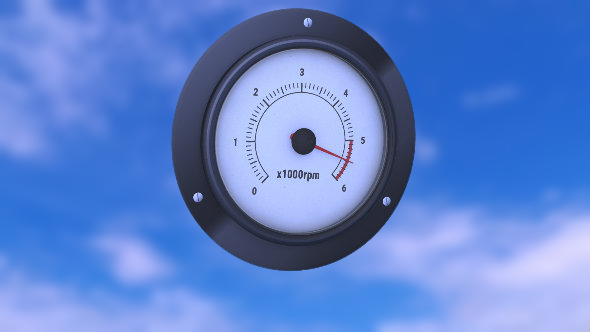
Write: **5500** rpm
